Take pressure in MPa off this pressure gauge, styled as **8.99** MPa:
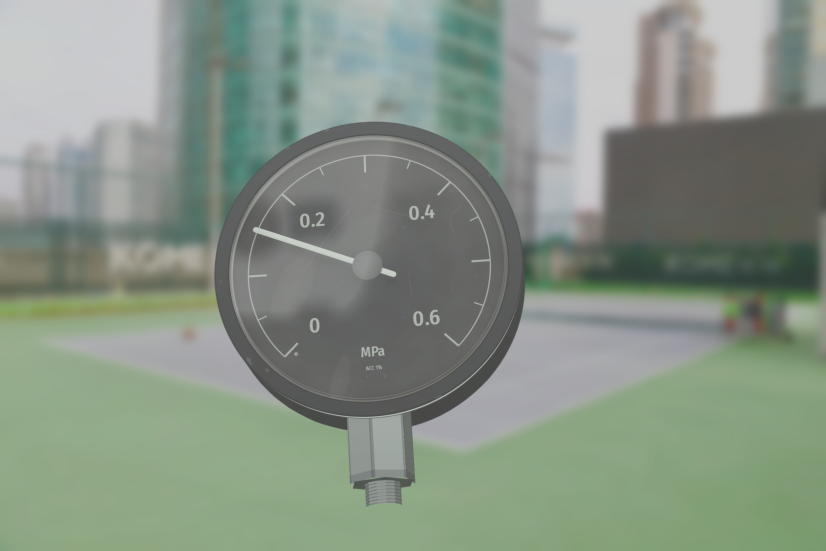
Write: **0.15** MPa
